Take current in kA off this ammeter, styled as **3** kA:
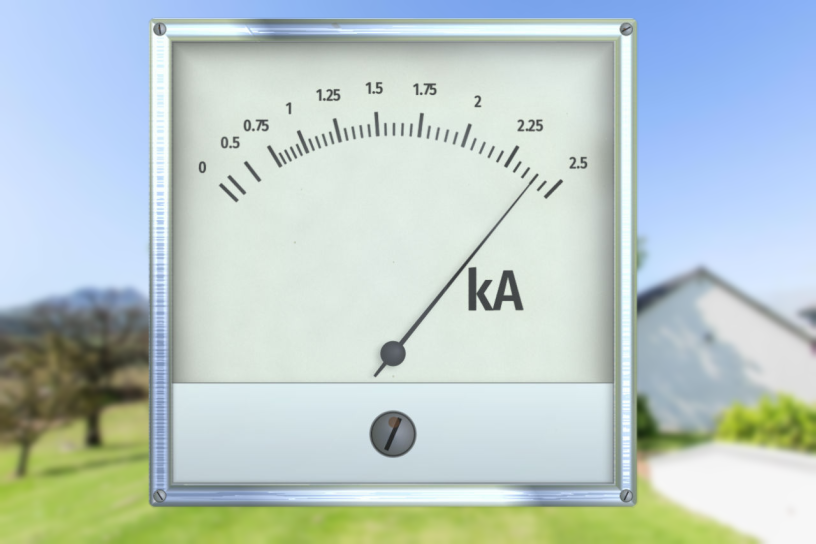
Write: **2.4** kA
